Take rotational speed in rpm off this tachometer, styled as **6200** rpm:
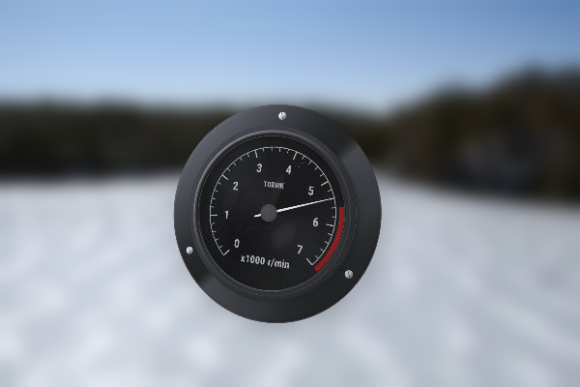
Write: **5400** rpm
